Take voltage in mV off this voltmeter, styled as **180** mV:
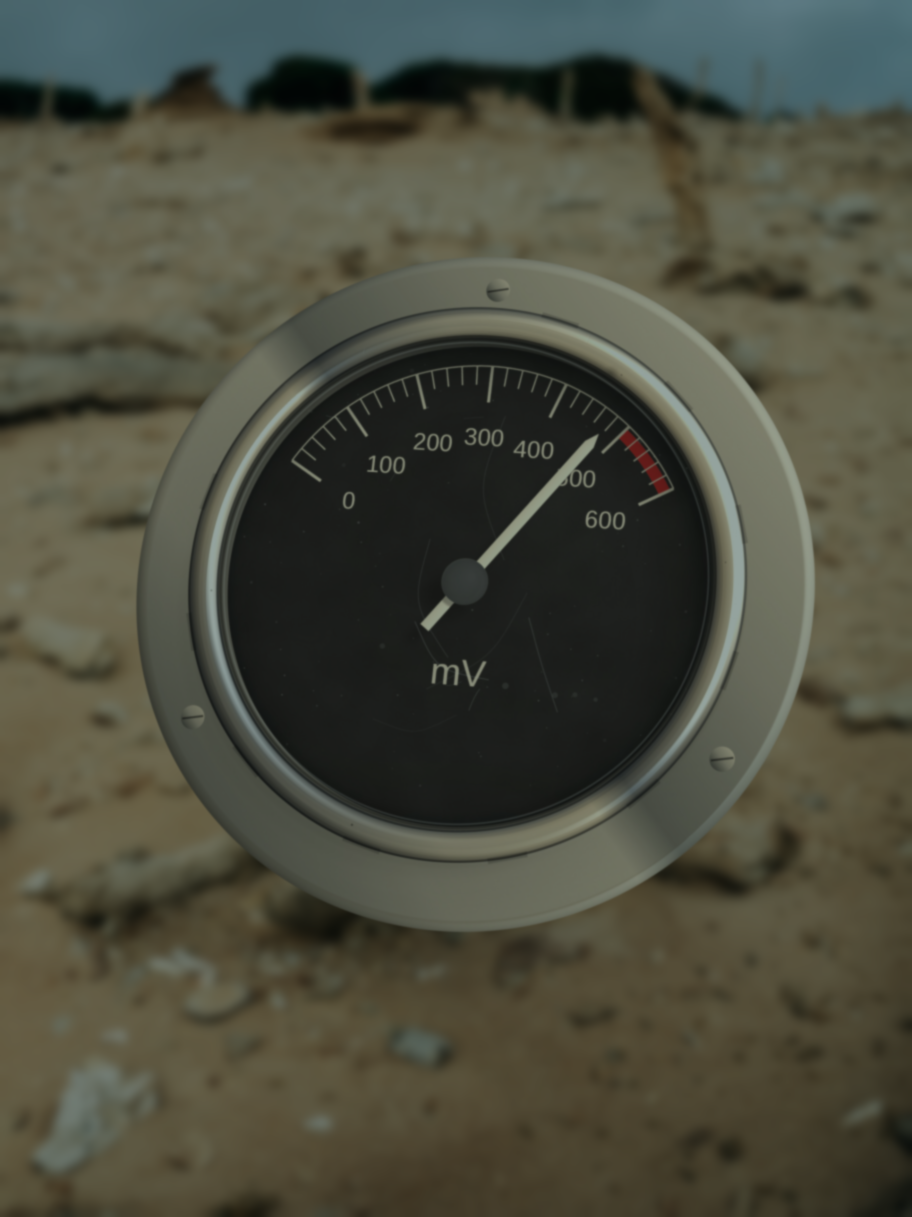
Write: **480** mV
